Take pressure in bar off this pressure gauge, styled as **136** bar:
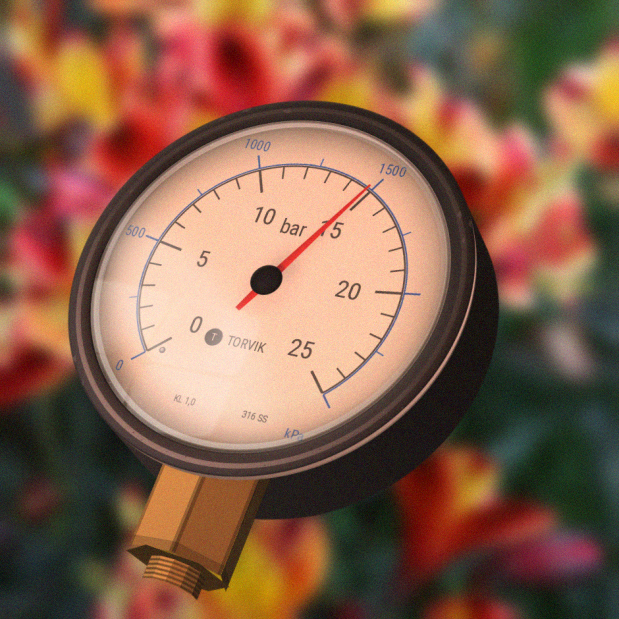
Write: **15** bar
